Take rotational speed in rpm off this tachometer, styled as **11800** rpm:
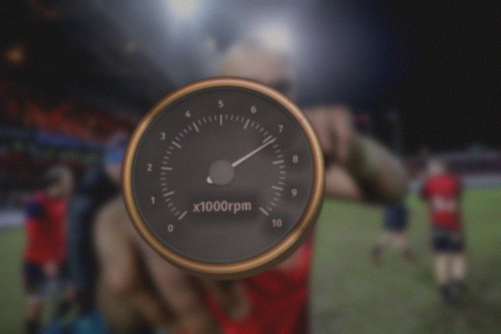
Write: **7200** rpm
